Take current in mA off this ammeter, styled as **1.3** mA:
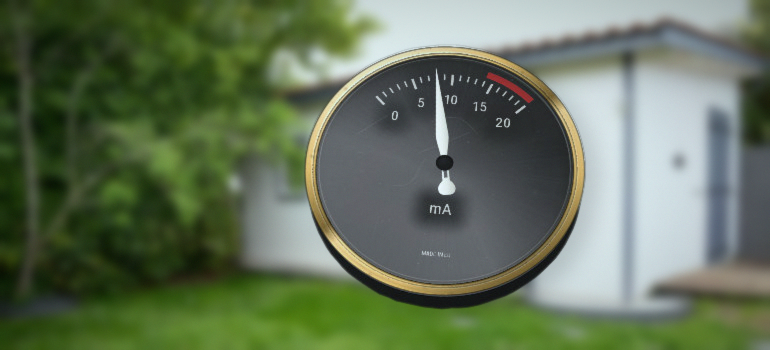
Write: **8** mA
